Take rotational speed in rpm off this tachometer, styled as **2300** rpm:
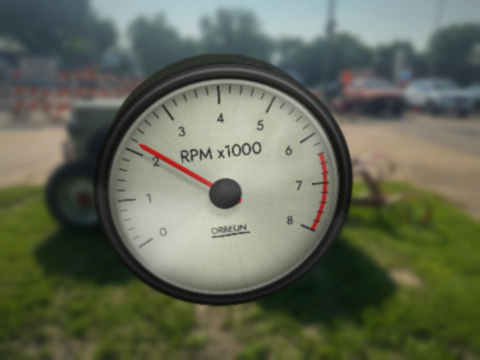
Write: **2200** rpm
